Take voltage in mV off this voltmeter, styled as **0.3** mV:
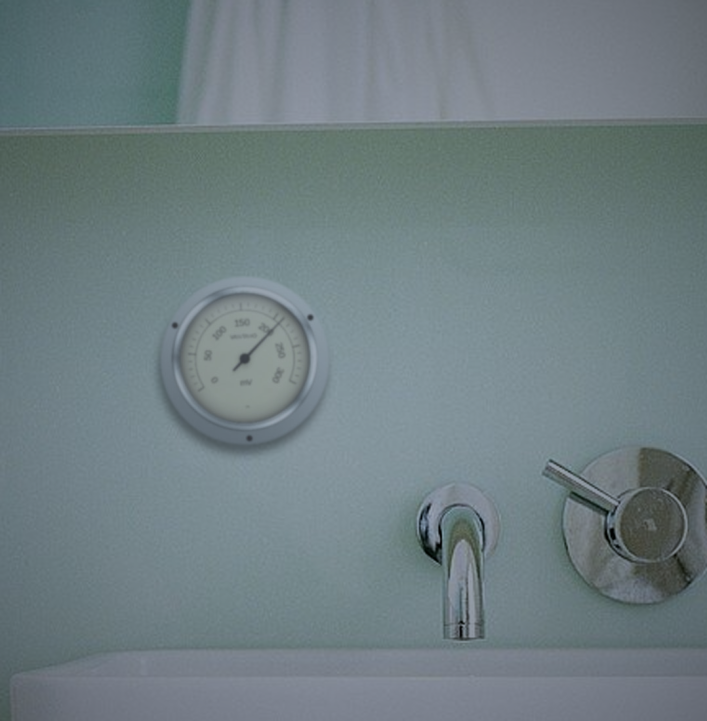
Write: **210** mV
